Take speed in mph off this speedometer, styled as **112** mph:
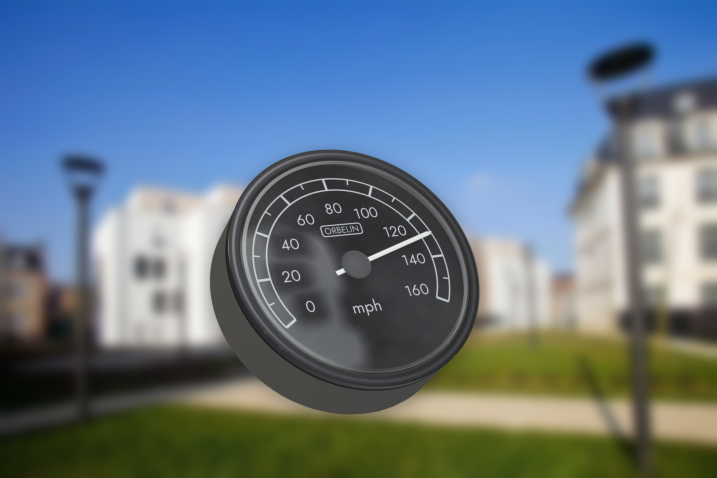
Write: **130** mph
